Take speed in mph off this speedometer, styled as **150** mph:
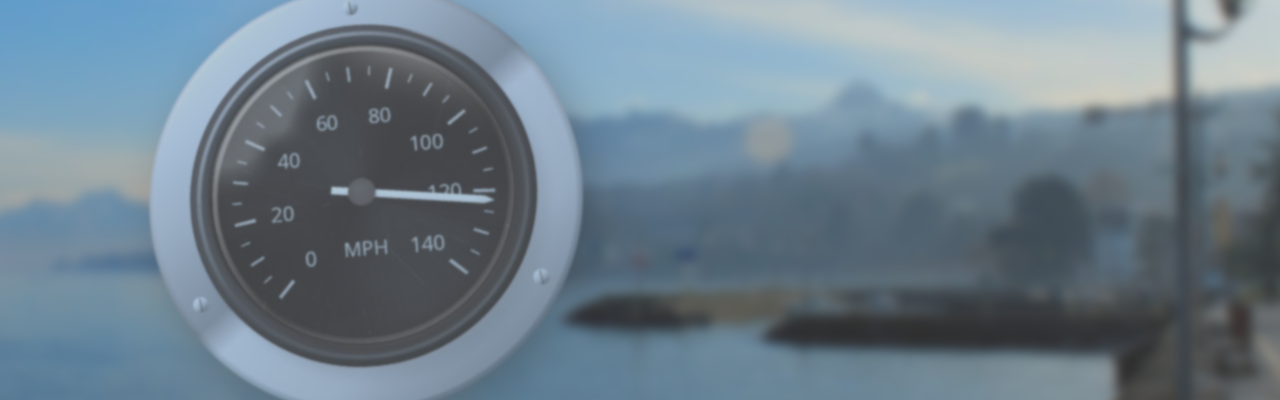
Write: **122.5** mph
